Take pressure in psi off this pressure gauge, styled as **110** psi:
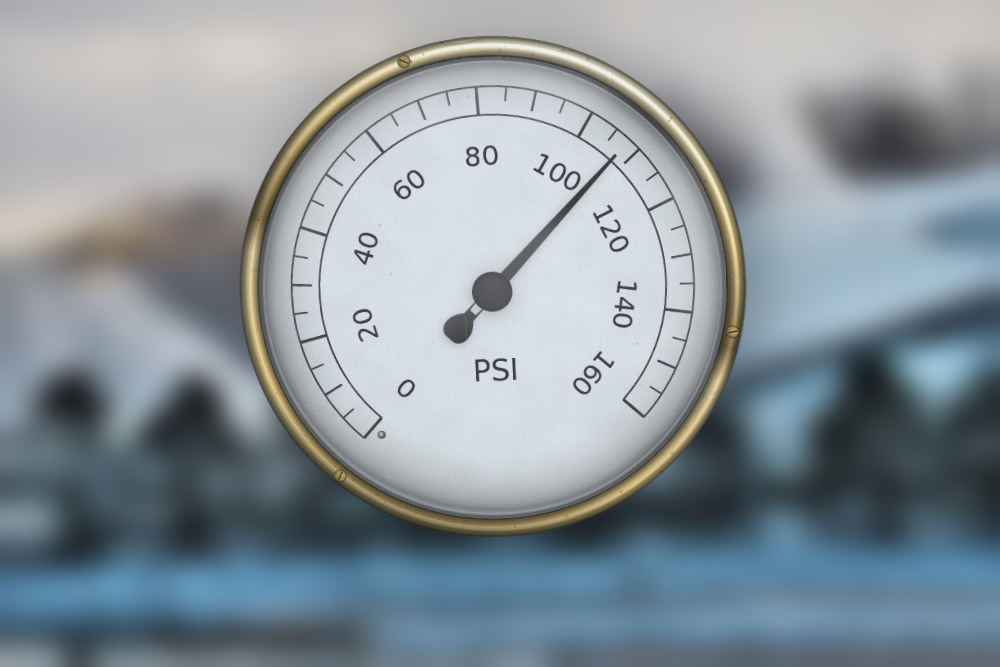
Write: **107.5** psi
